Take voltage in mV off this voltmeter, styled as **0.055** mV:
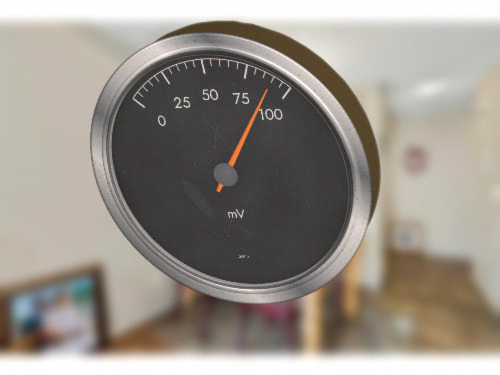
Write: **90** mV
